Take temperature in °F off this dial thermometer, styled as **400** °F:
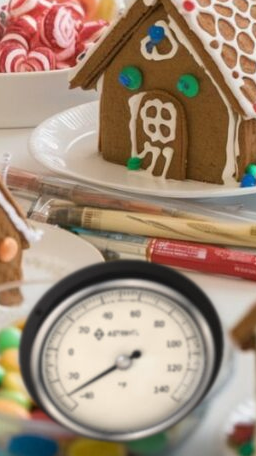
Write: **-30** °F
